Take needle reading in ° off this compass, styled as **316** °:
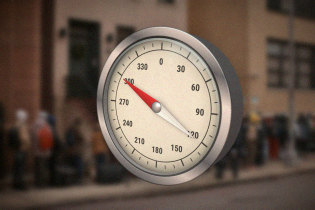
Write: **300** °
